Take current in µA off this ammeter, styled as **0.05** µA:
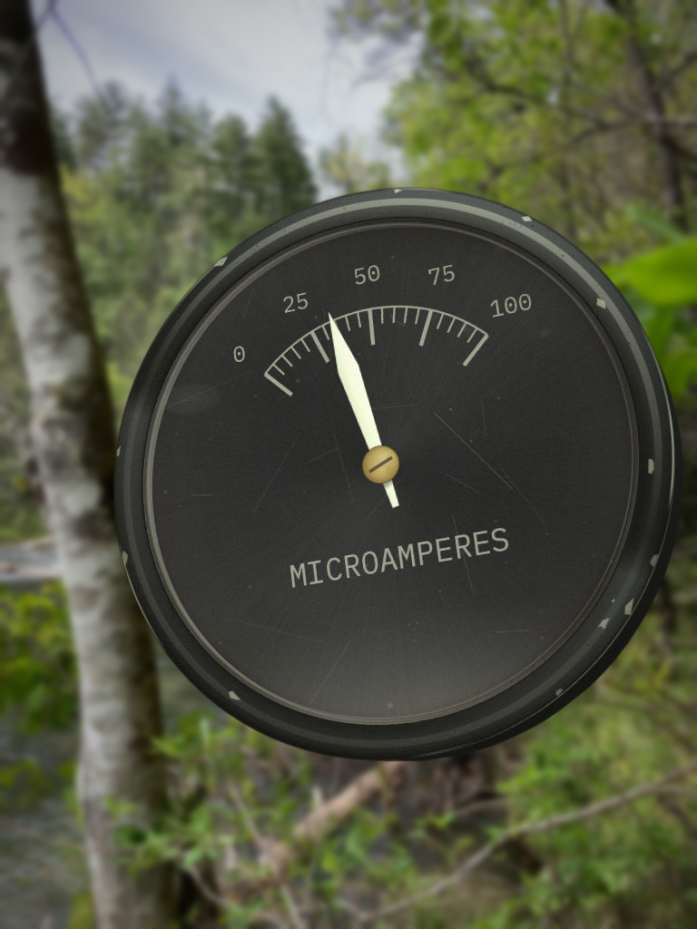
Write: **35** µA
